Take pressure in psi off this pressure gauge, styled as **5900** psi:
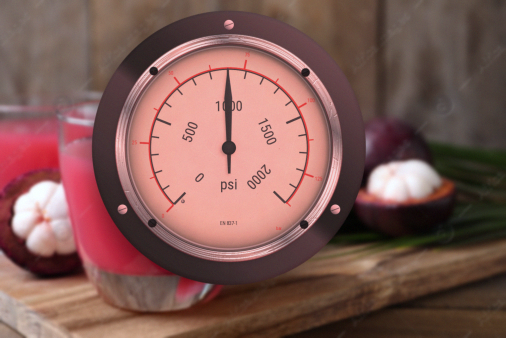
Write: **1000** psi
